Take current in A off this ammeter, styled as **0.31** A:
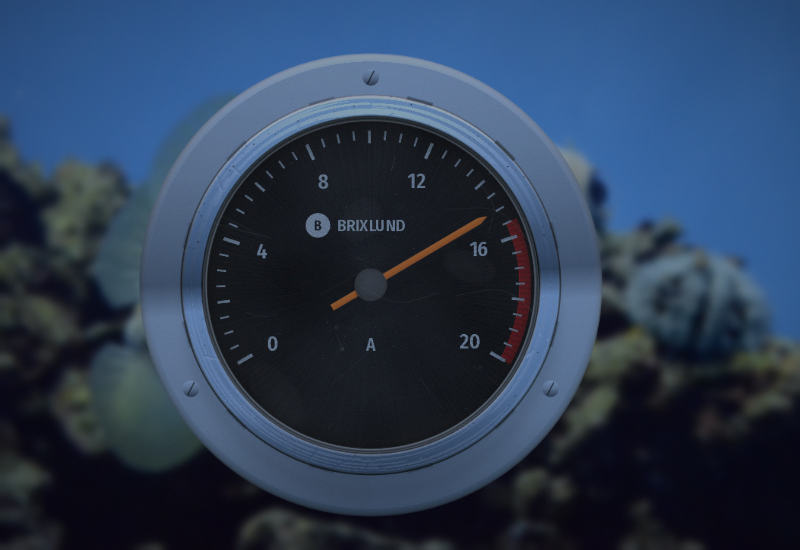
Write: **15** A
